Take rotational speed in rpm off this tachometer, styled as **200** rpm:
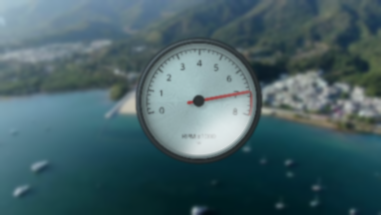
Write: **7000** rpm
